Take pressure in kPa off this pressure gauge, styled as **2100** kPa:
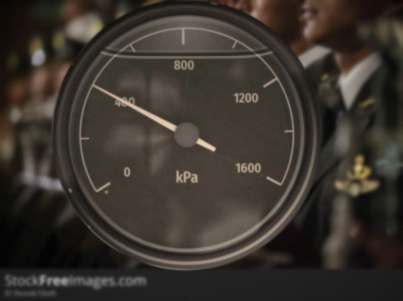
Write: **400** kPa
